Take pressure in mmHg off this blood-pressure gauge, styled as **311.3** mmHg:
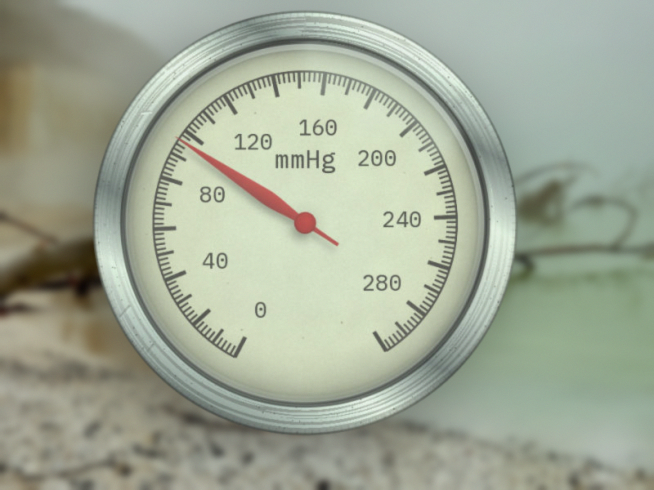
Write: **96** mmHg
